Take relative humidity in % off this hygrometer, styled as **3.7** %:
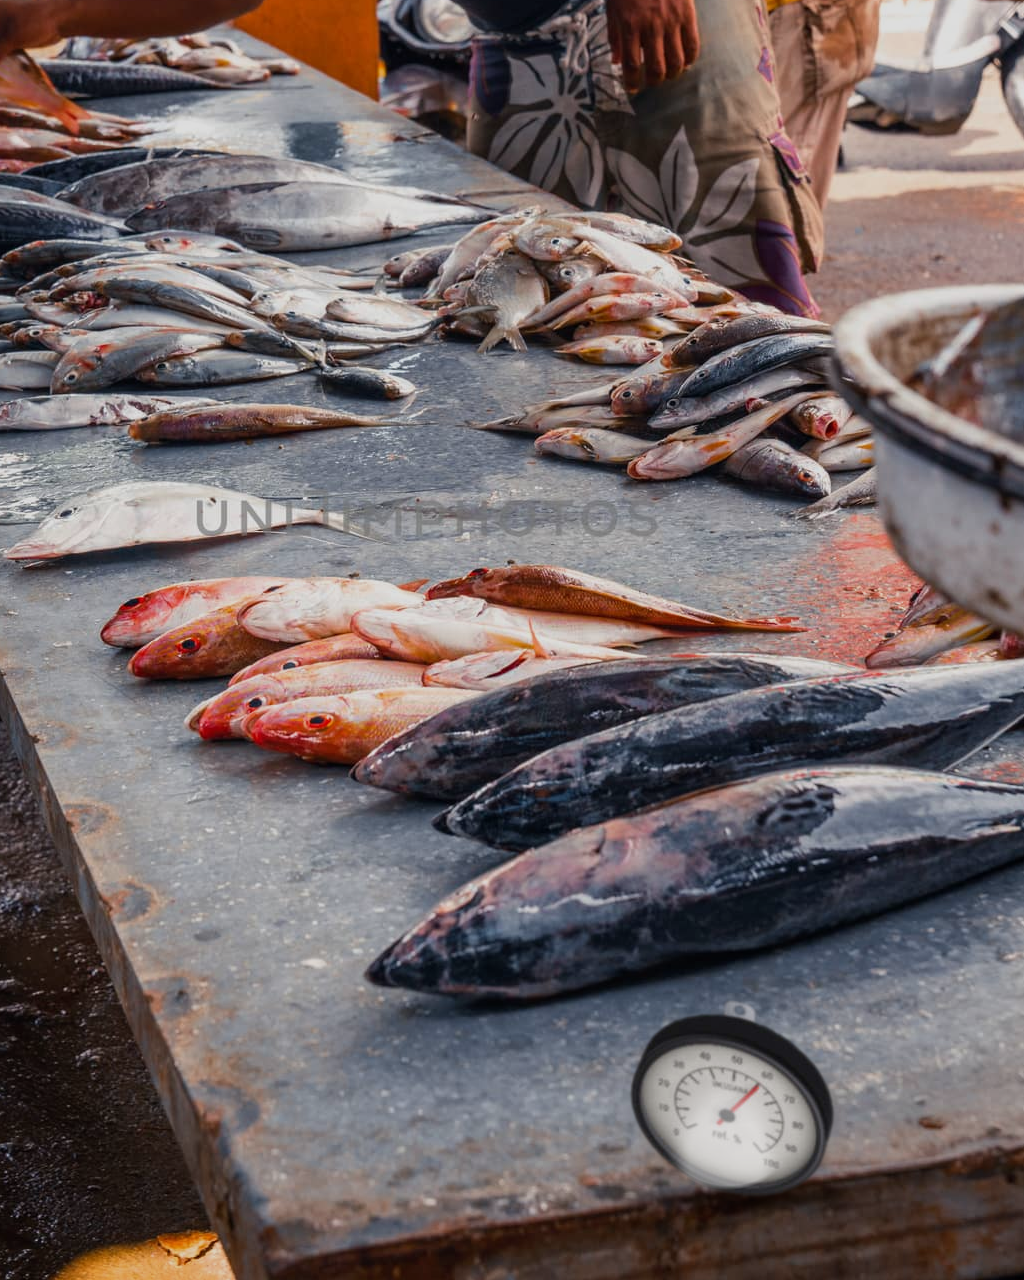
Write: **60** %
